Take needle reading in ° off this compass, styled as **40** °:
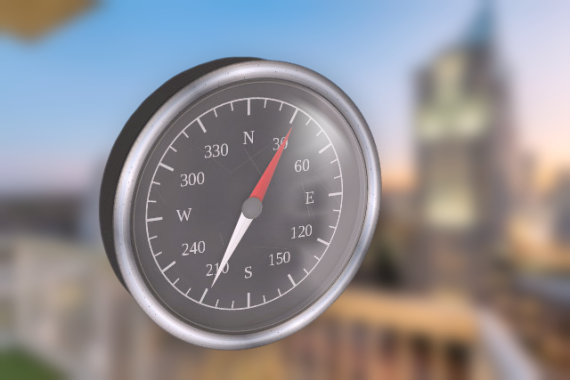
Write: **30** °
